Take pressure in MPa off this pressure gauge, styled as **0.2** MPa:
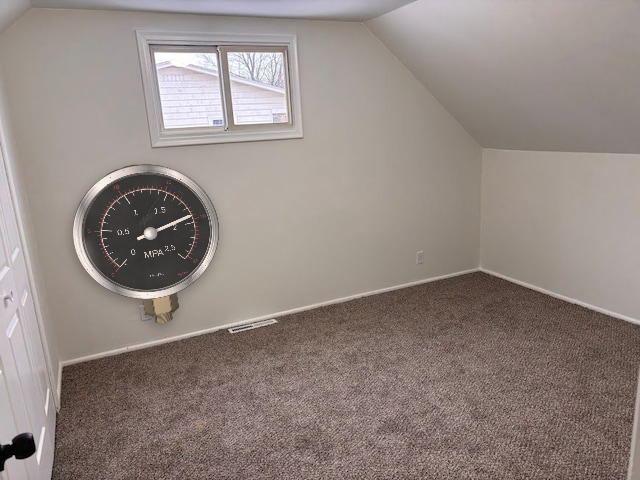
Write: **1.9** MPa
